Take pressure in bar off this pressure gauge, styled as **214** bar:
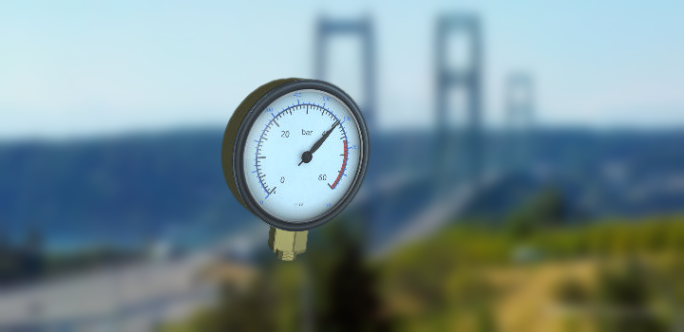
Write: **40** bar
